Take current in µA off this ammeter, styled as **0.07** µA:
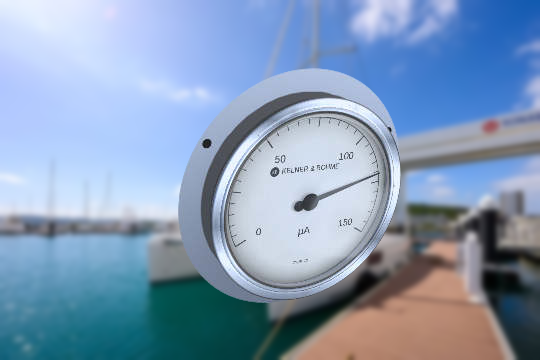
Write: **120** µA
